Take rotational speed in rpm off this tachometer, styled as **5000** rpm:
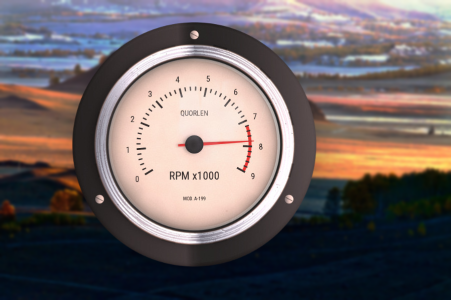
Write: **7800** rpm
